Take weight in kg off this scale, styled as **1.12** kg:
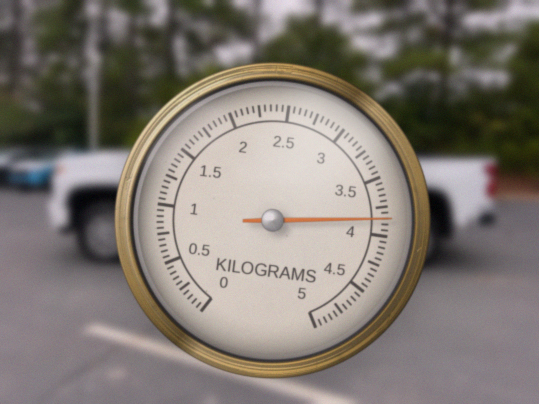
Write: **3.85** kg
